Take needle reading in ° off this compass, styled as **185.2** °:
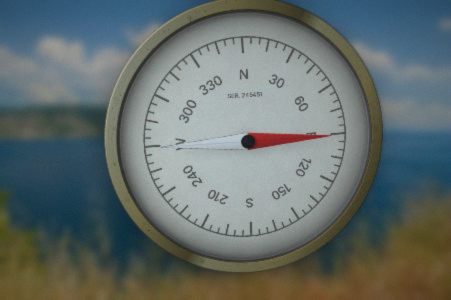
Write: **90** °
